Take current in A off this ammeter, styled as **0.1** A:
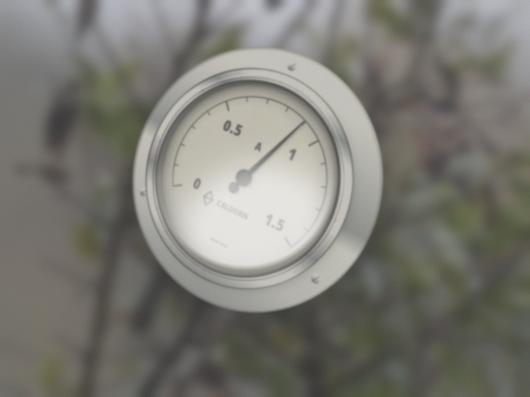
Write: **0.9** A
